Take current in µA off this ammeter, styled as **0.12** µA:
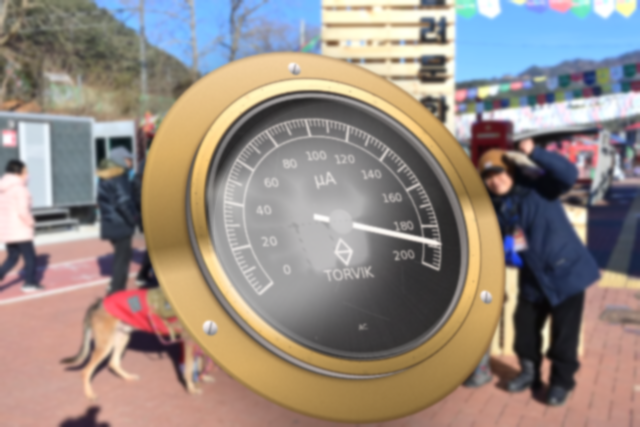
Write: **190** µA
